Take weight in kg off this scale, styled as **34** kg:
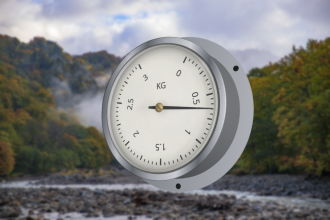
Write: **0.65** kg
